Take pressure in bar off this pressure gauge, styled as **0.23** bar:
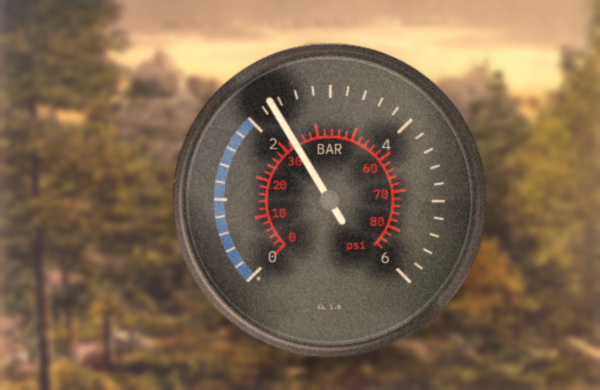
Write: **2.3** bar
